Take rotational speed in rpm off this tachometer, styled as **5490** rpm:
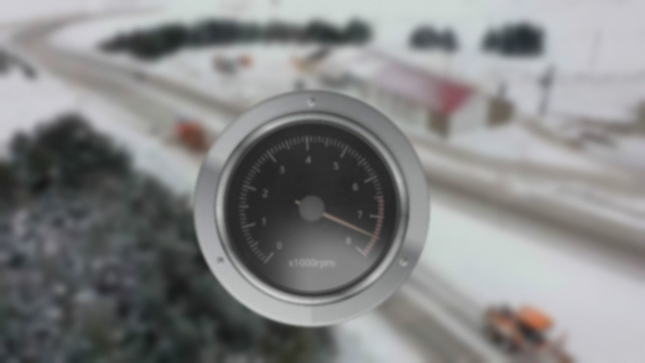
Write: **7500** rpm
